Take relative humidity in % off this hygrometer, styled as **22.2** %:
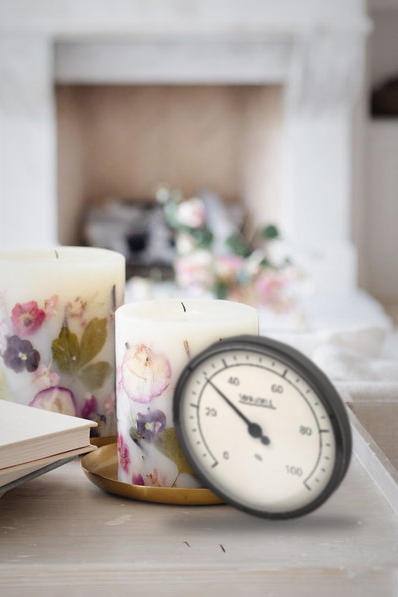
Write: **32** %
